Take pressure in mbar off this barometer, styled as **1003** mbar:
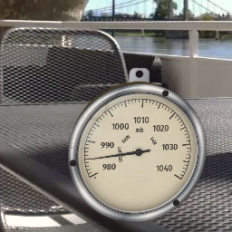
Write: **985** mbar
